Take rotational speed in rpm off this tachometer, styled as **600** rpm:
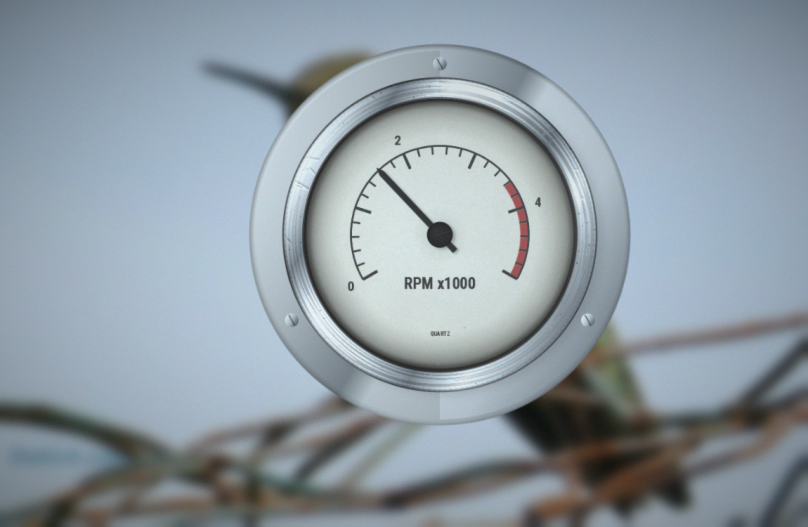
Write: **1600** rpm
